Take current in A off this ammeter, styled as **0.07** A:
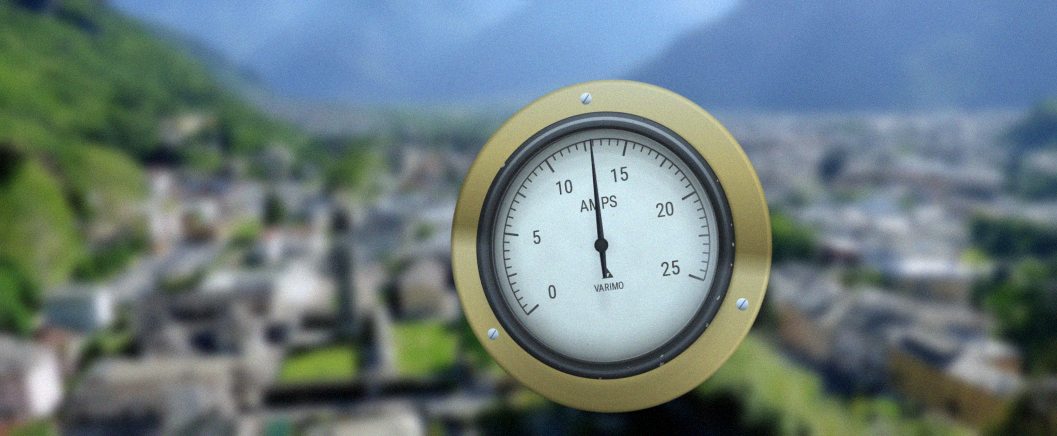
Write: **13** A
